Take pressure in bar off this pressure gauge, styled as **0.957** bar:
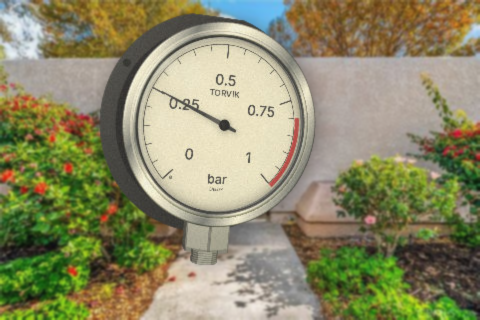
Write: **0.25** bar
